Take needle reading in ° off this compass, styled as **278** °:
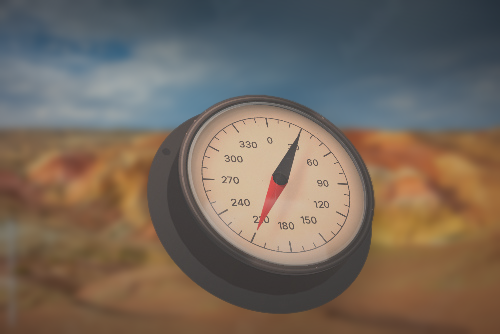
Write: **210** °
